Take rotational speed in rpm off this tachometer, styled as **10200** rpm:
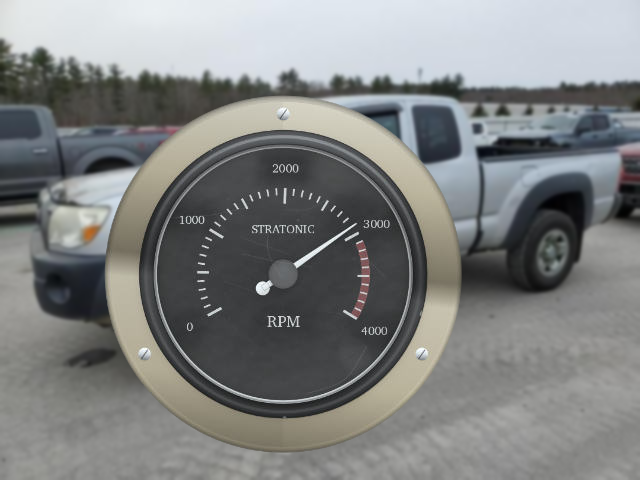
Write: **2900** rpm
